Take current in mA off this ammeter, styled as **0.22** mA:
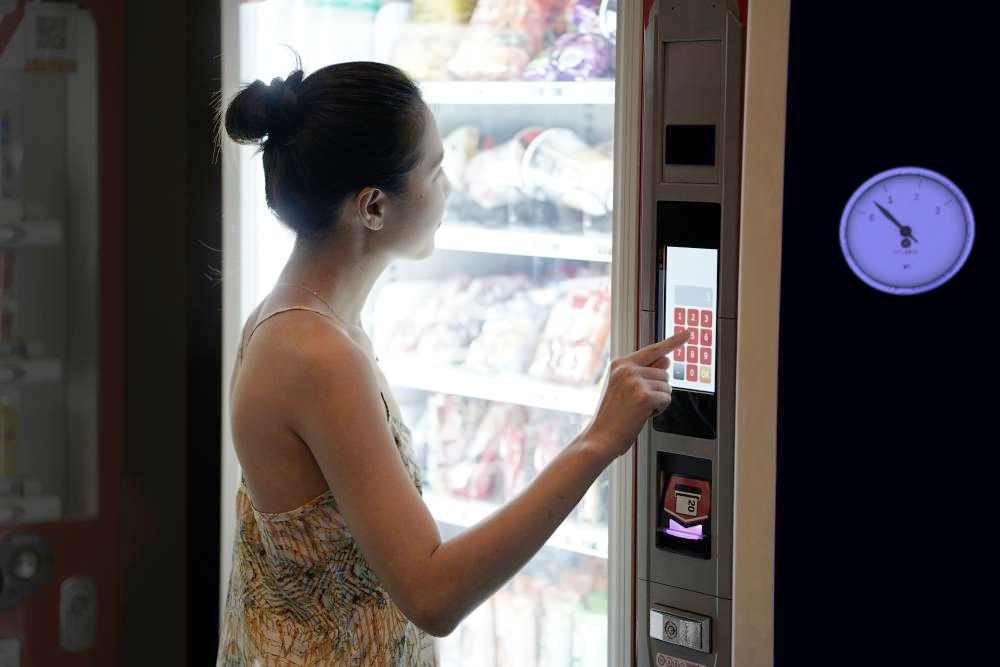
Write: **0.5** mA
